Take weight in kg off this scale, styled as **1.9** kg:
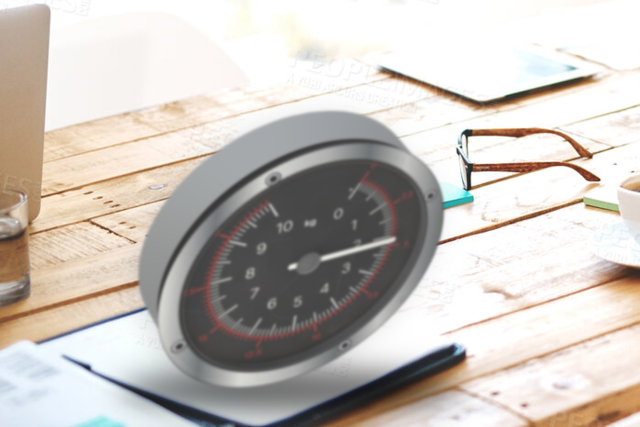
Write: **2** kg
